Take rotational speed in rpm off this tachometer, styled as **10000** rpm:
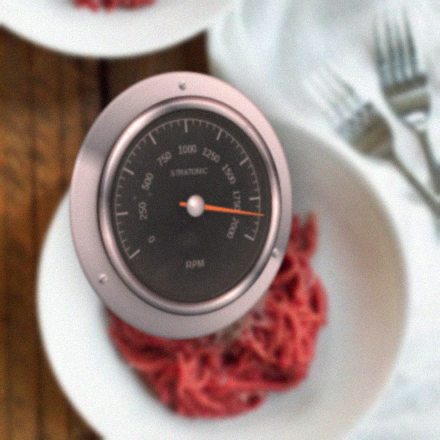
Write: **1850** rpm
